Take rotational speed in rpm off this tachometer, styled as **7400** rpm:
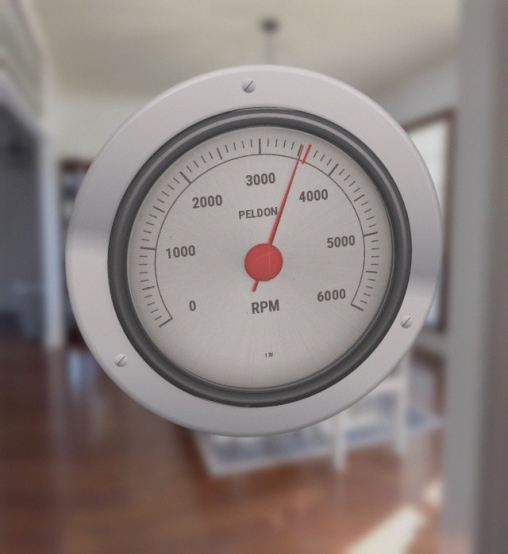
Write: **3500** rpm
